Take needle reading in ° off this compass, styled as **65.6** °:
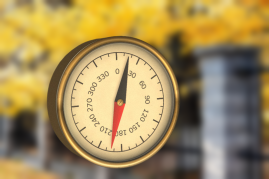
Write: **195** °
